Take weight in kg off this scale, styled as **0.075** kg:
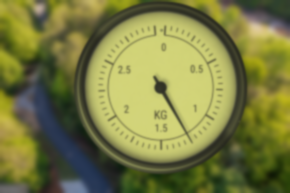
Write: **1.25** kg
